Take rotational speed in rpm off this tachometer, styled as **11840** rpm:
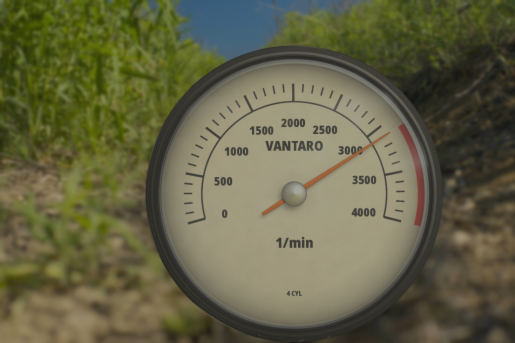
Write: **3100** rpm
